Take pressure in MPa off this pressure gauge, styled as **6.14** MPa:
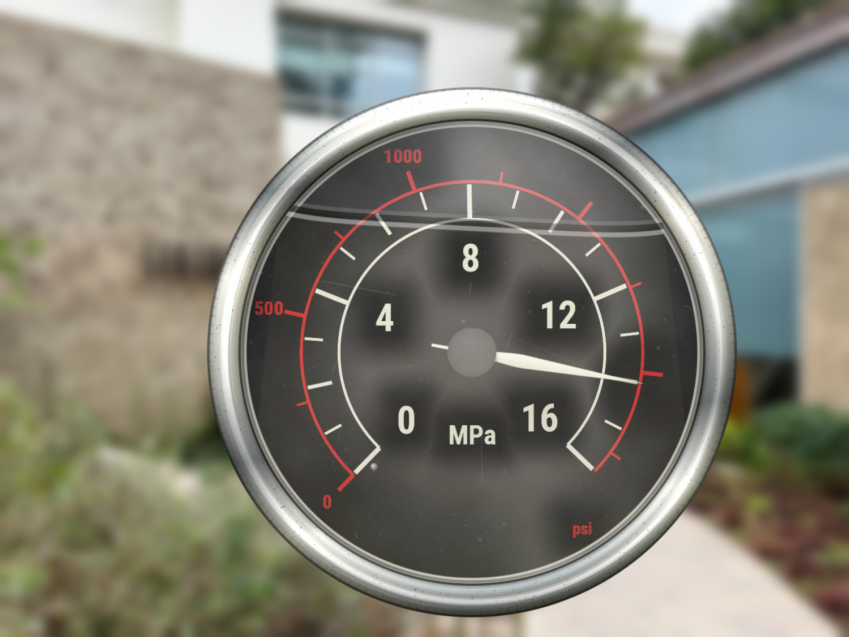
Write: **14** MPa
